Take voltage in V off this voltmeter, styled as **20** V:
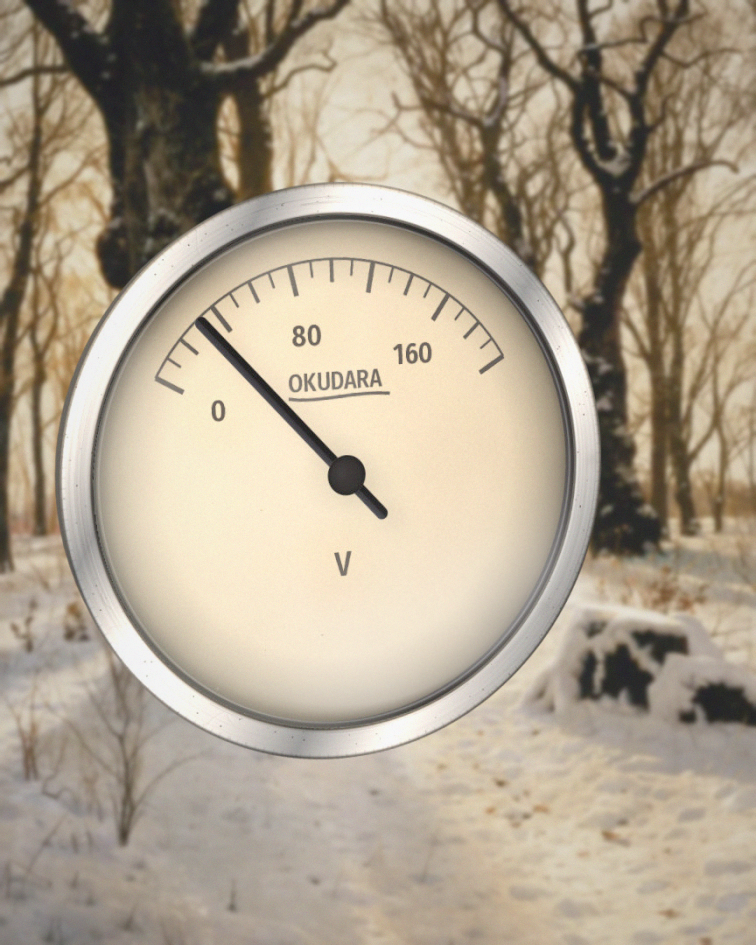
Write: **30** V
